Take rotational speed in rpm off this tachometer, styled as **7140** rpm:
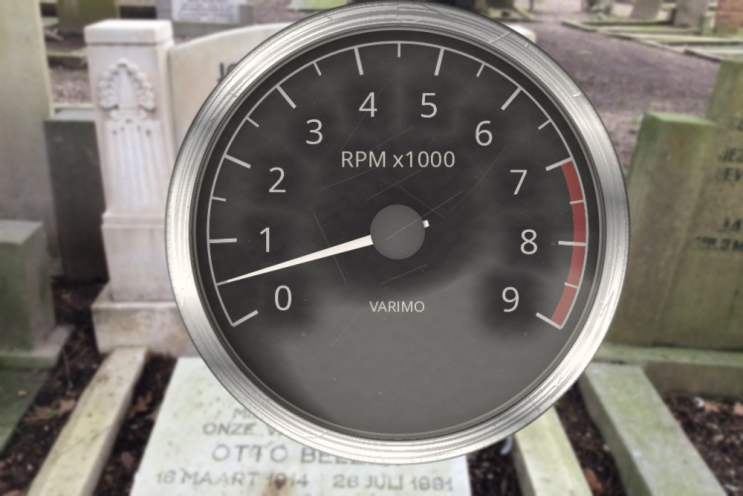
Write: **500** rpm
